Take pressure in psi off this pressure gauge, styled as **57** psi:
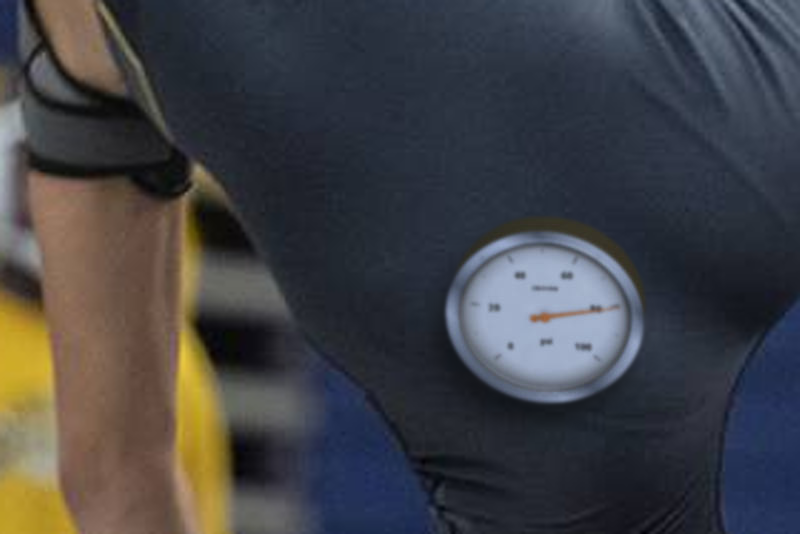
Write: **80** psi
